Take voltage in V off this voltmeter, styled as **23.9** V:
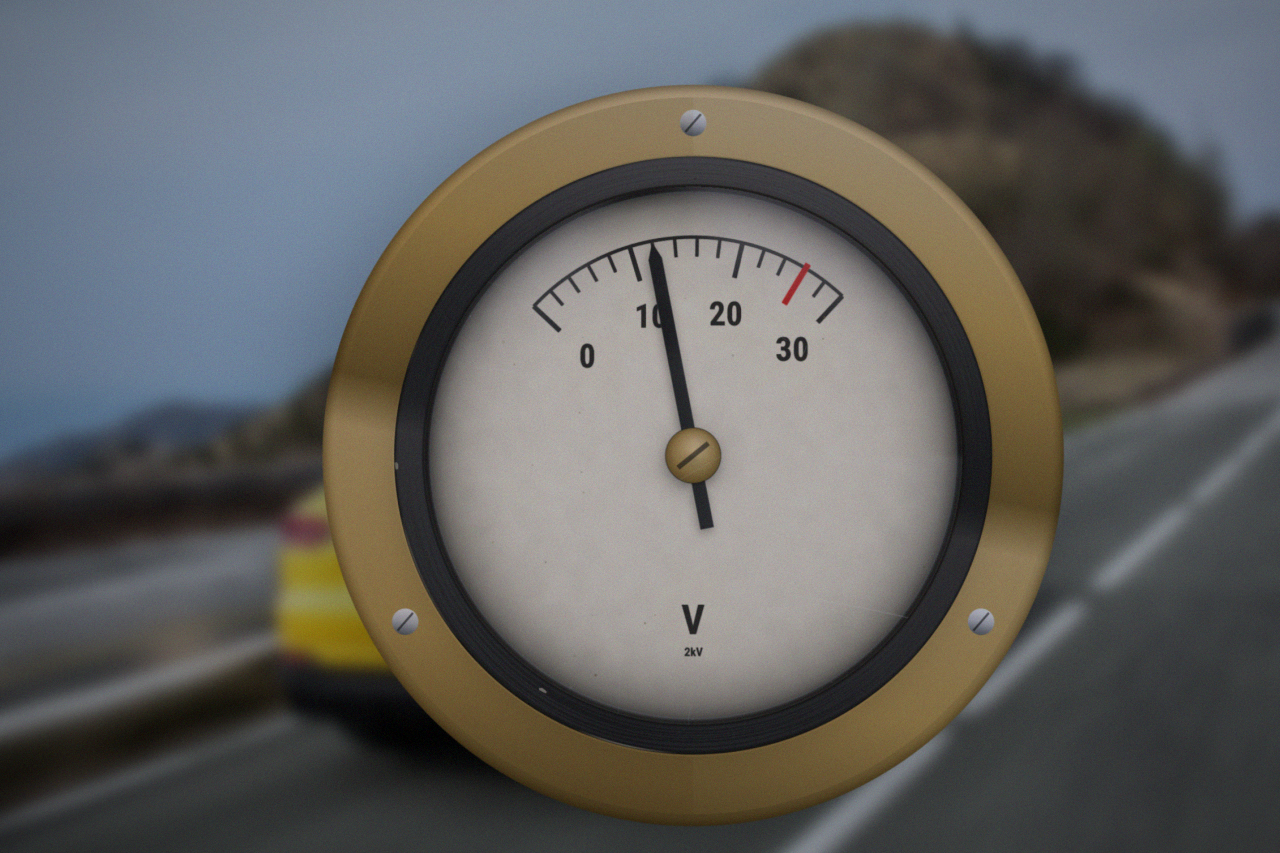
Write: **12** V
